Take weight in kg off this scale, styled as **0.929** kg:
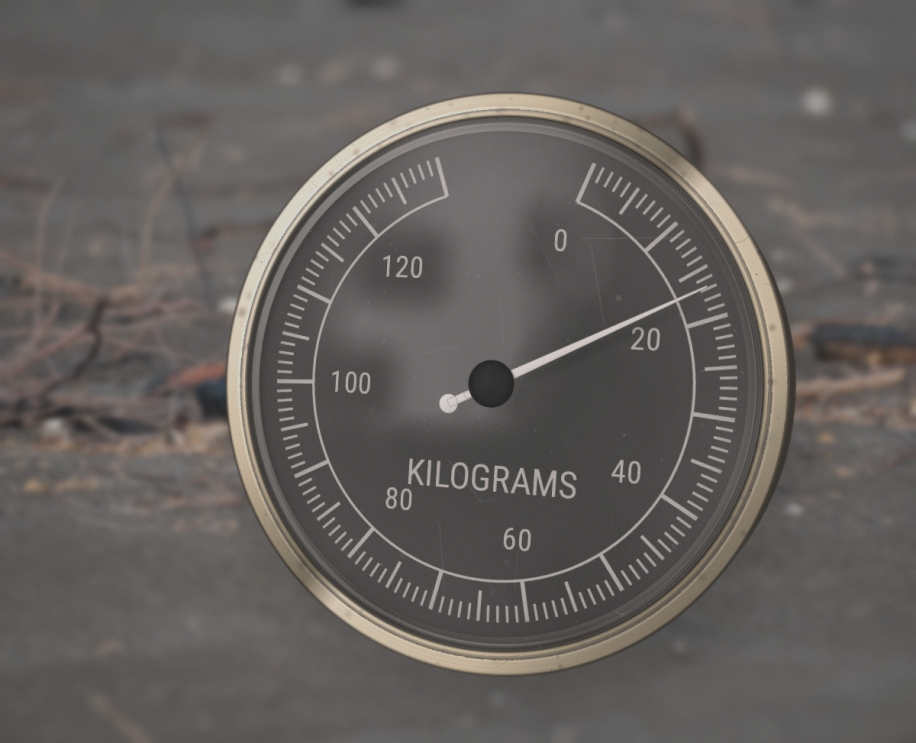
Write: **17** kg
